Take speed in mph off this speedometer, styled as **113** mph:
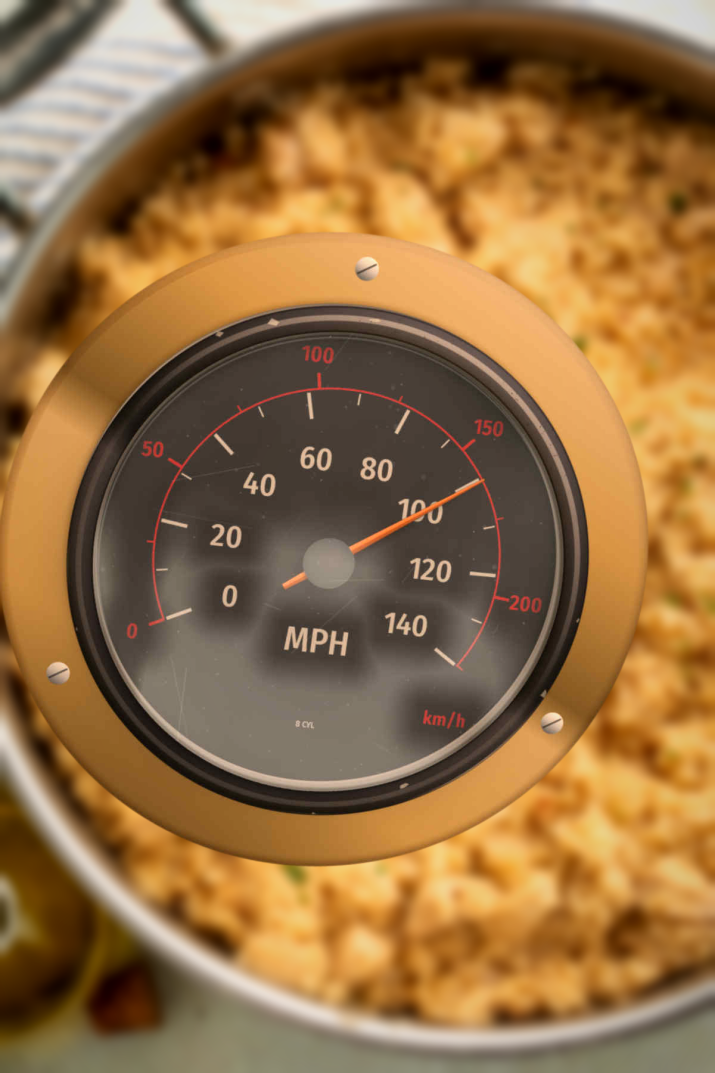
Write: **100** mph
